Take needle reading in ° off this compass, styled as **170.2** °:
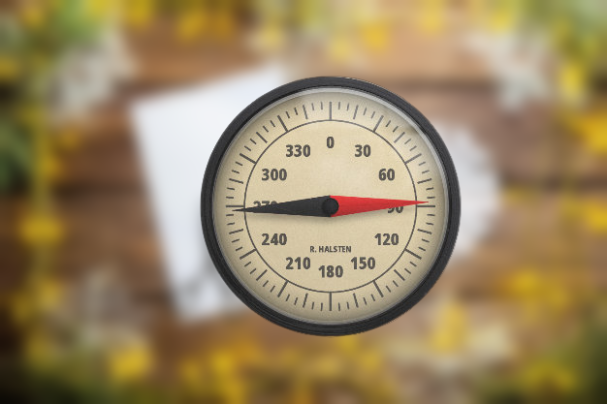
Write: **87.5** °
